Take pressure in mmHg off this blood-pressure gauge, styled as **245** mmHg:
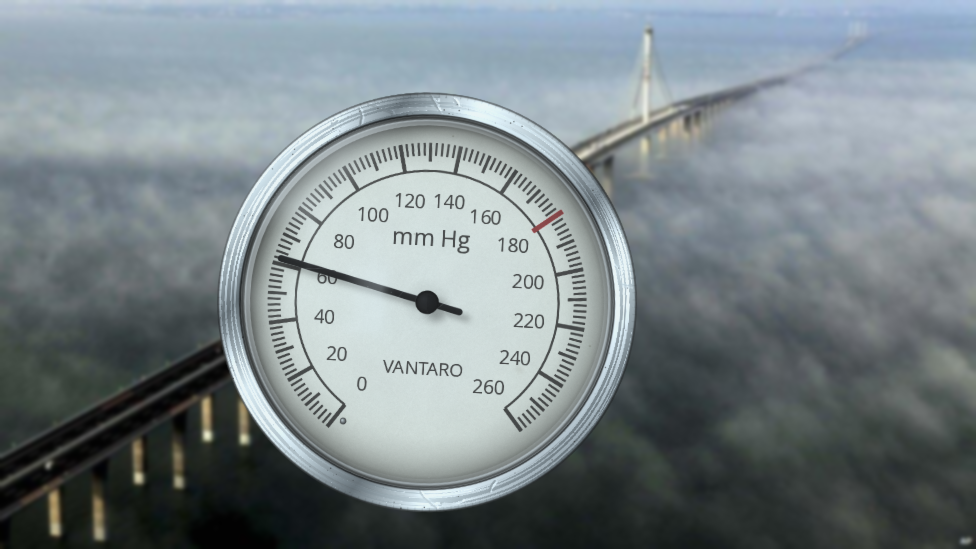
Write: **62** mmHg
